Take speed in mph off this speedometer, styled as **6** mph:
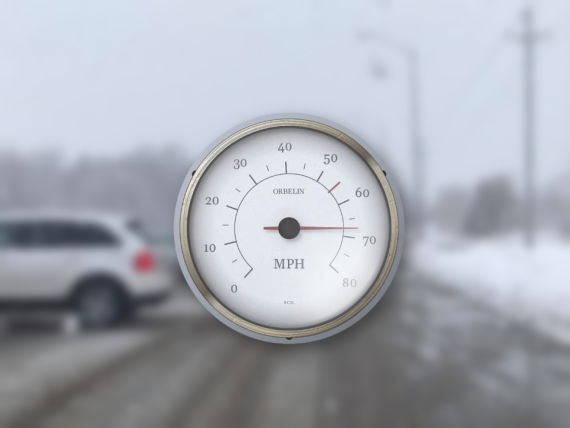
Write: **67.5** mph
